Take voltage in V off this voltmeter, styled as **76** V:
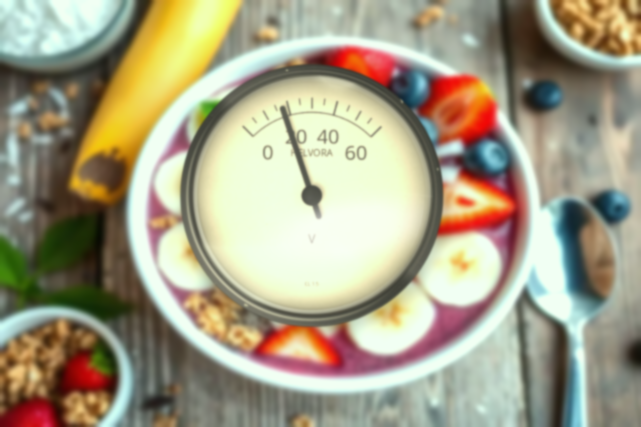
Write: **17.5** V
